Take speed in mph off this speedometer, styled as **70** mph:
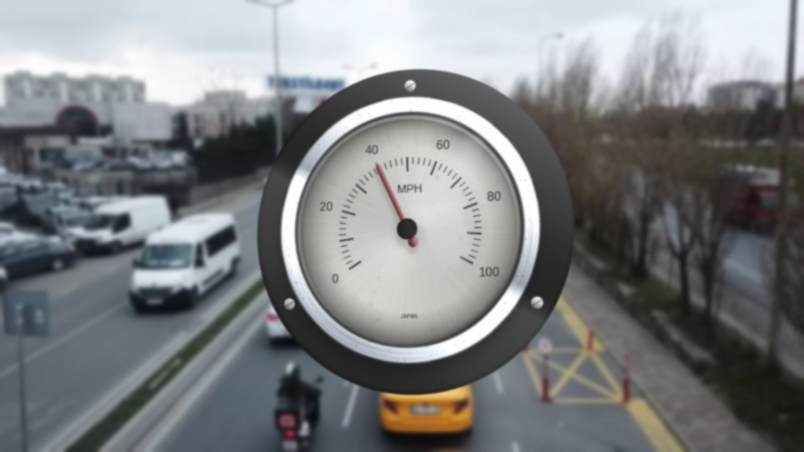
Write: **40** mph
